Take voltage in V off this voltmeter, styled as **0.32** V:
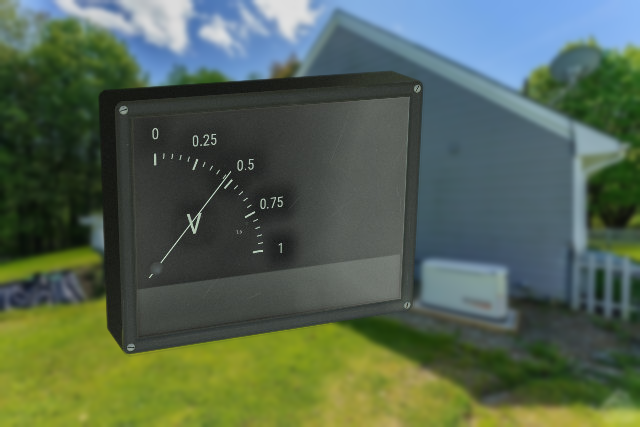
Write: **0.45** V
